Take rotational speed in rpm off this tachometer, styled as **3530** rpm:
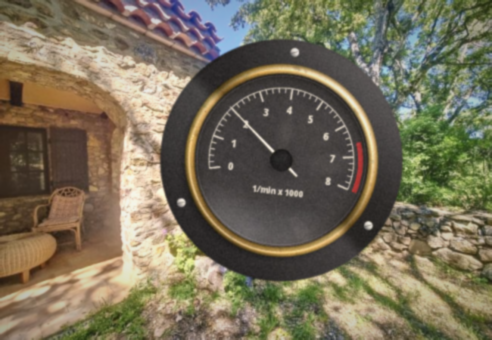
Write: **2000** rpm
